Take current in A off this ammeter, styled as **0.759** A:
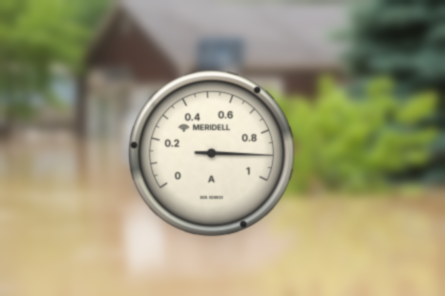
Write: **0.9** A
